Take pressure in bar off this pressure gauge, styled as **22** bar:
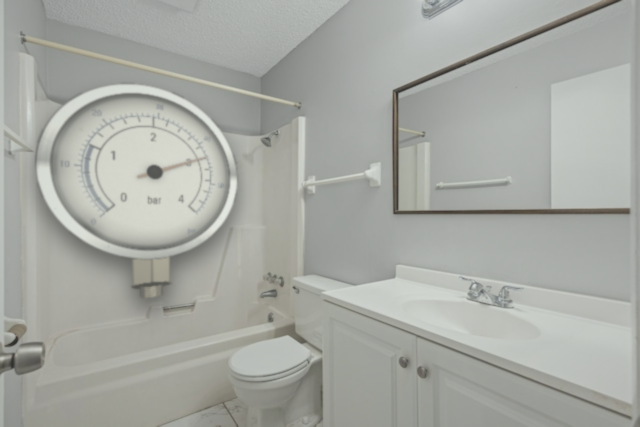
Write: **3** bar
